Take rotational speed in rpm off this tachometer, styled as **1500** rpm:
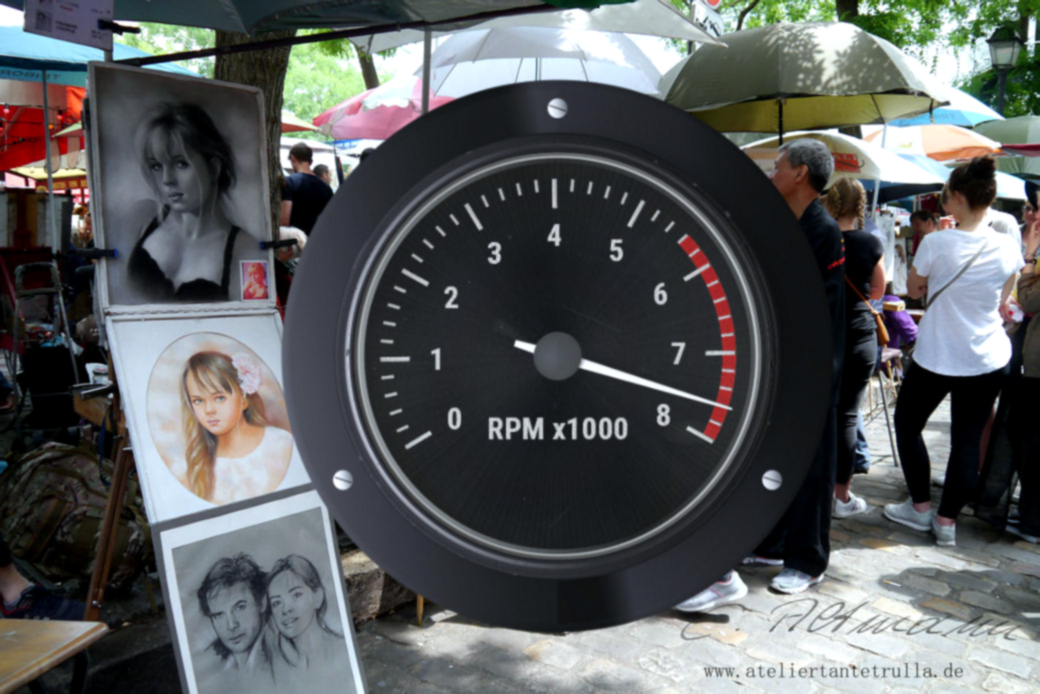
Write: **7600** rpm
